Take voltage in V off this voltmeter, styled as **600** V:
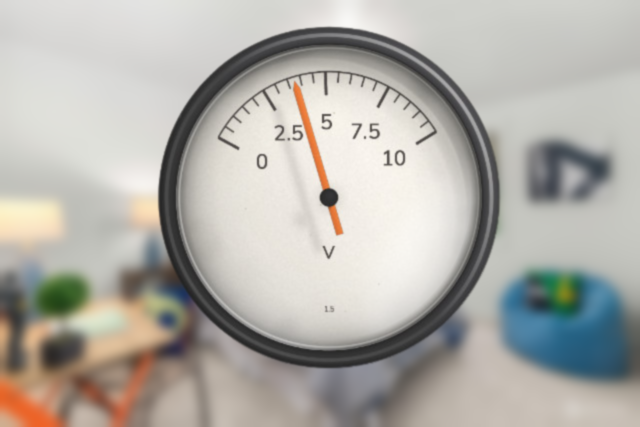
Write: **3.75** V
